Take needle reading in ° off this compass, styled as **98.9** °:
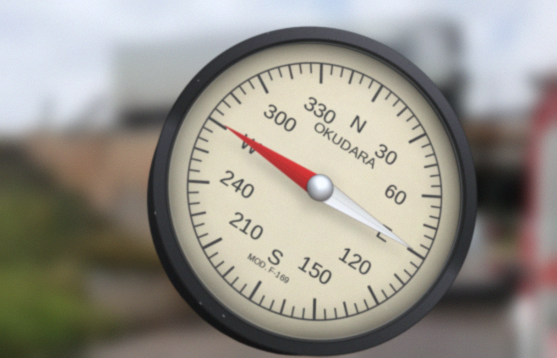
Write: **270** °
